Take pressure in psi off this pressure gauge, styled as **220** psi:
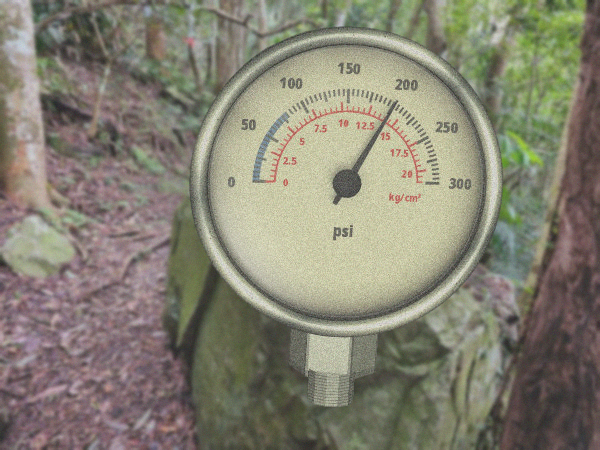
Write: **200** psi
